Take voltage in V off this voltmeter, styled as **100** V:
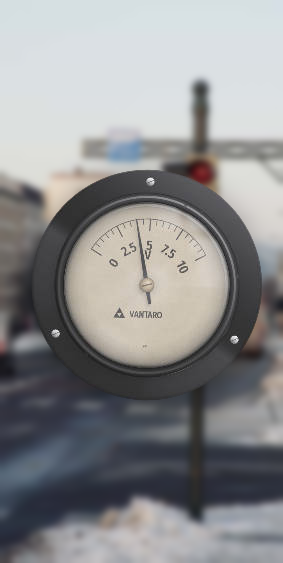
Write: **4** V
